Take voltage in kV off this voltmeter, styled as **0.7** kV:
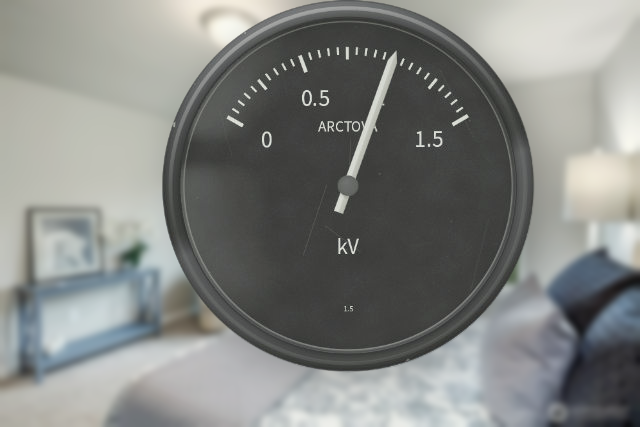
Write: **1** kV
